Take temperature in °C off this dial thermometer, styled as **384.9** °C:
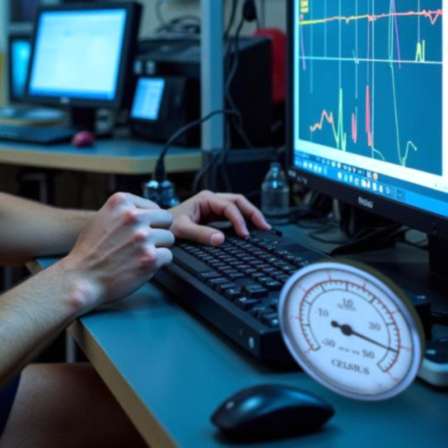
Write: **40** °C
